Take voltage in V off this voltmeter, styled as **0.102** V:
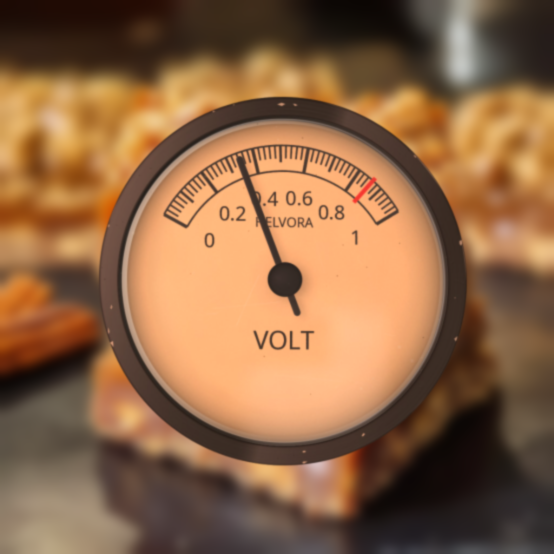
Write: **0.34** V
